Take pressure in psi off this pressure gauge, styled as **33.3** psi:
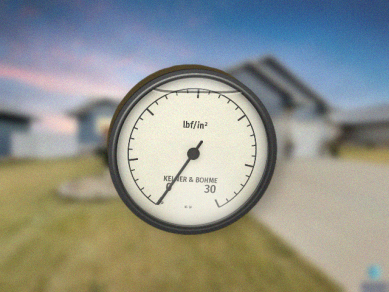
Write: **0** psi
